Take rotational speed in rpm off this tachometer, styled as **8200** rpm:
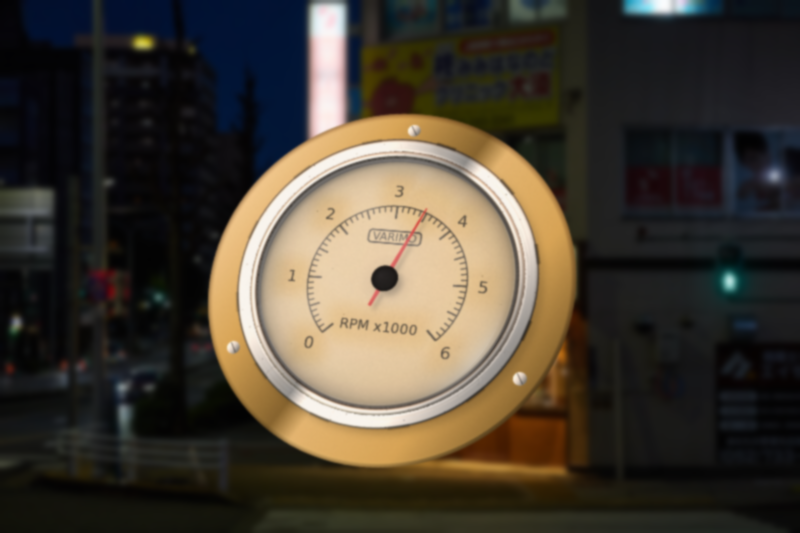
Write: **3500** rpm
